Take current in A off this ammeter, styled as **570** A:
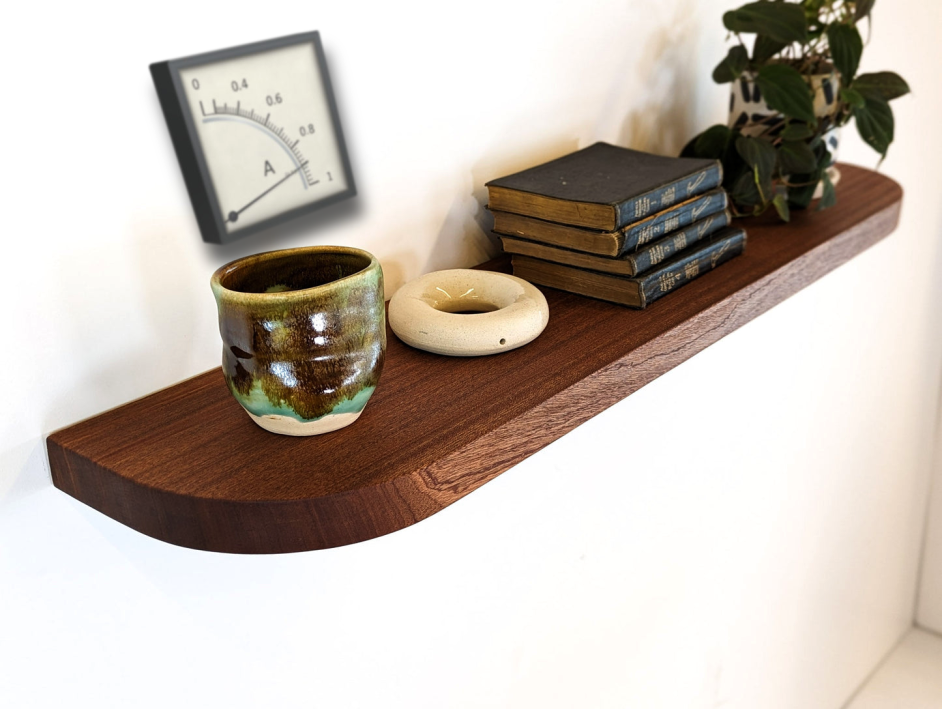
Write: **0.9** A
